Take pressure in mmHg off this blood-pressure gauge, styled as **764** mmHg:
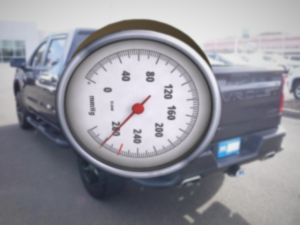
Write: **280** mmHg
